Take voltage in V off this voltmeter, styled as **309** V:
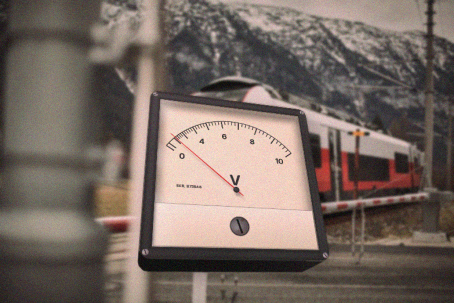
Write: **2** V
